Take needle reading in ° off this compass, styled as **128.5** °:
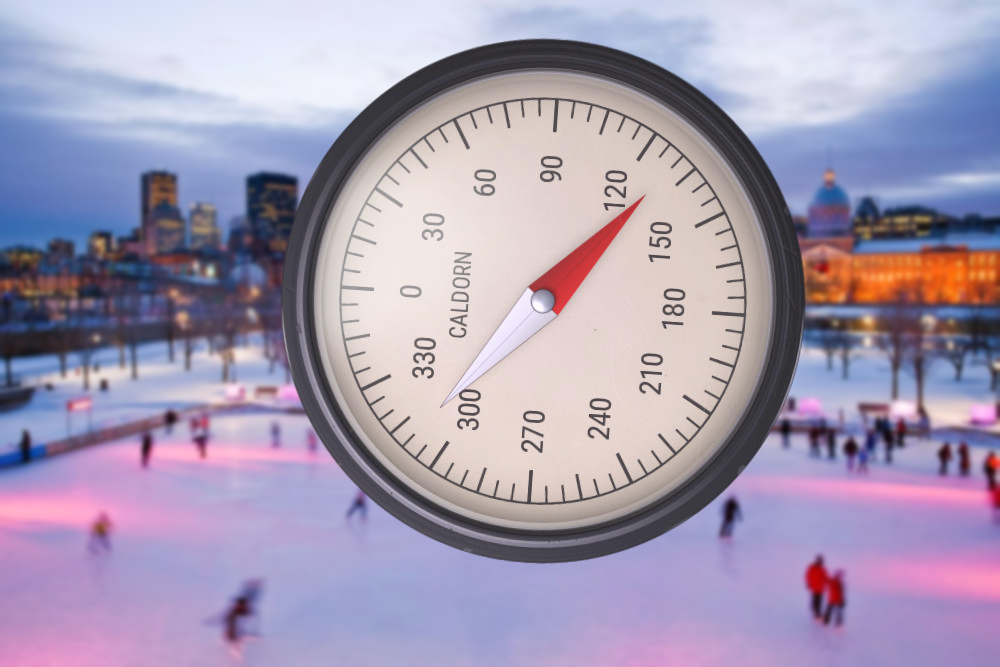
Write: **130** °
